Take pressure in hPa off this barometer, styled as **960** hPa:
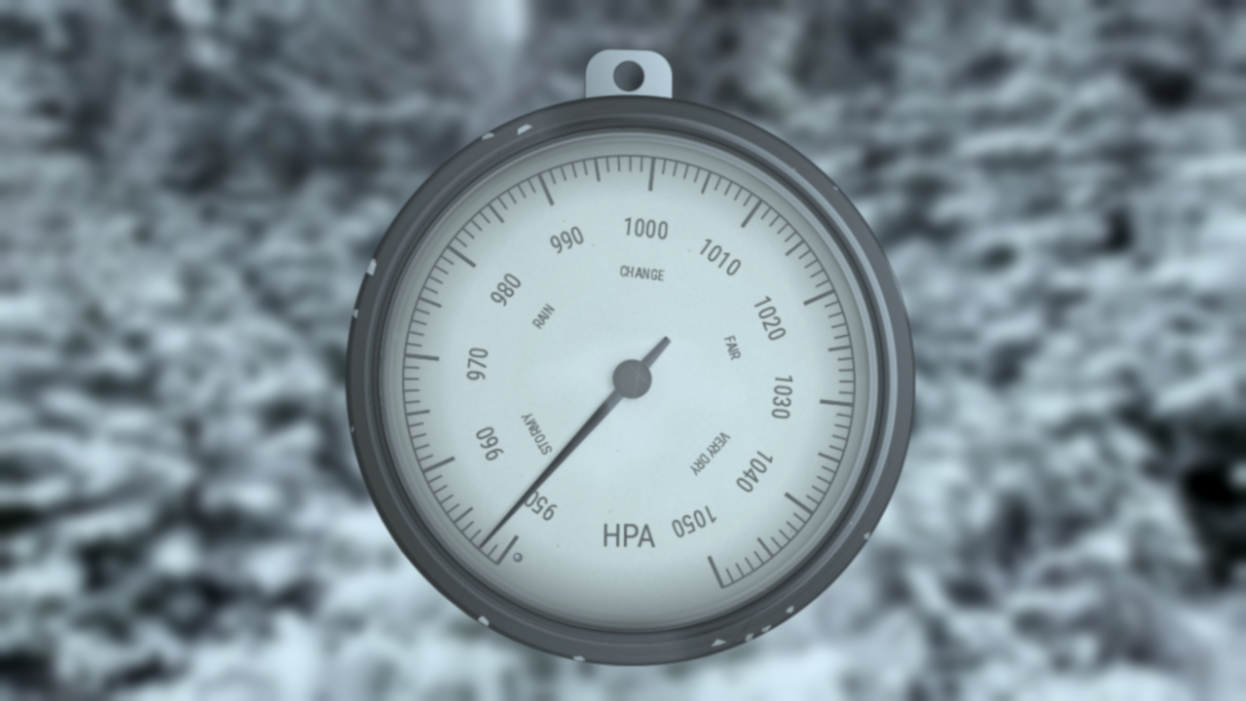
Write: **952** hPa
